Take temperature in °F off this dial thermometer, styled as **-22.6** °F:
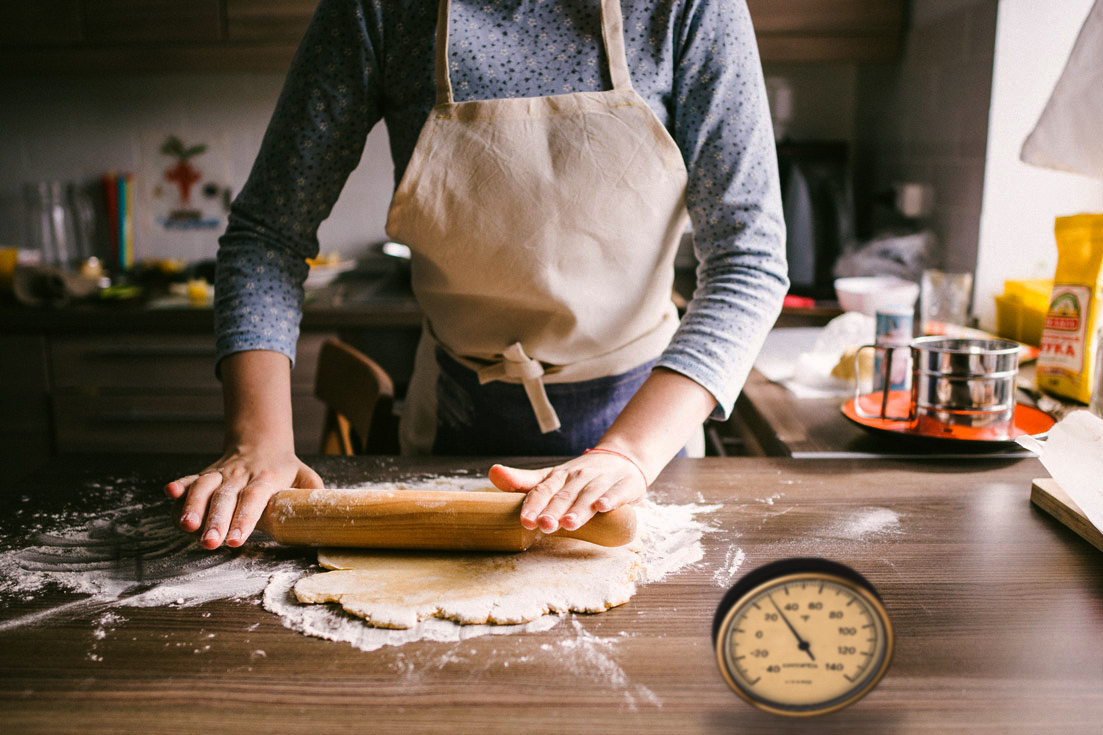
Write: **30** °F
